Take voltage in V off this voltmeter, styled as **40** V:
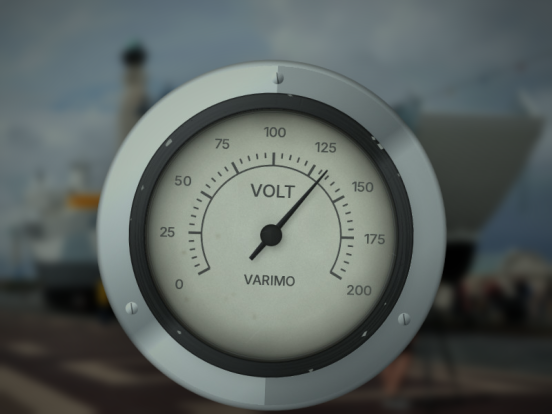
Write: **132.5** V
